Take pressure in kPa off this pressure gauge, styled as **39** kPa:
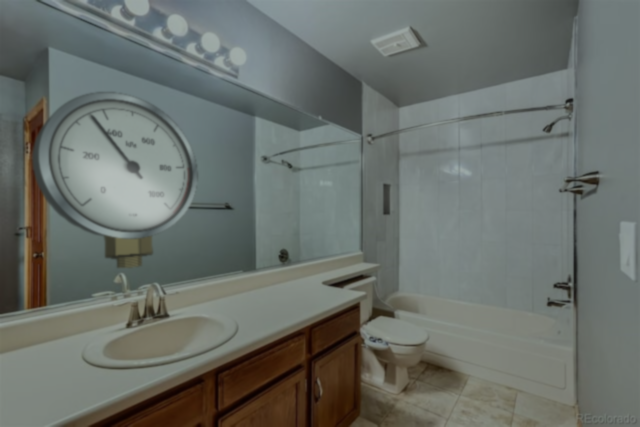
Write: **350** kPa
